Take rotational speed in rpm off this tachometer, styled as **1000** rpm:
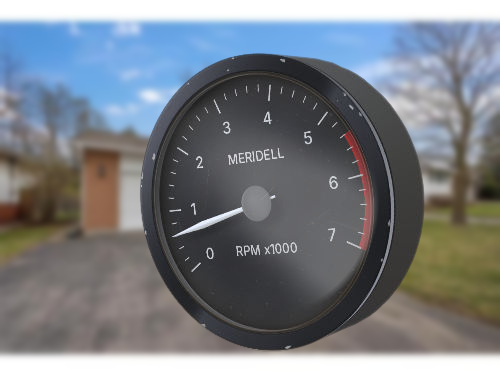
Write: **600** rpm
